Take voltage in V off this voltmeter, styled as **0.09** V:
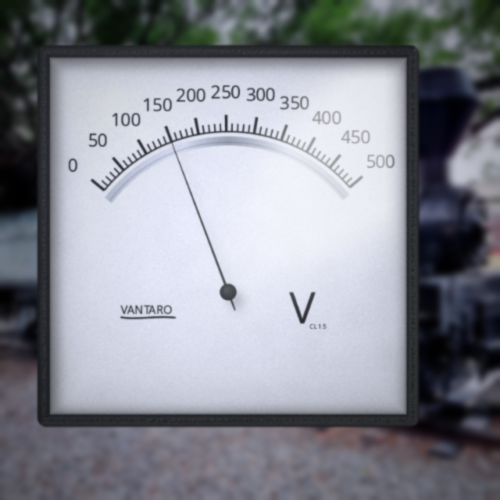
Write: **150** V
